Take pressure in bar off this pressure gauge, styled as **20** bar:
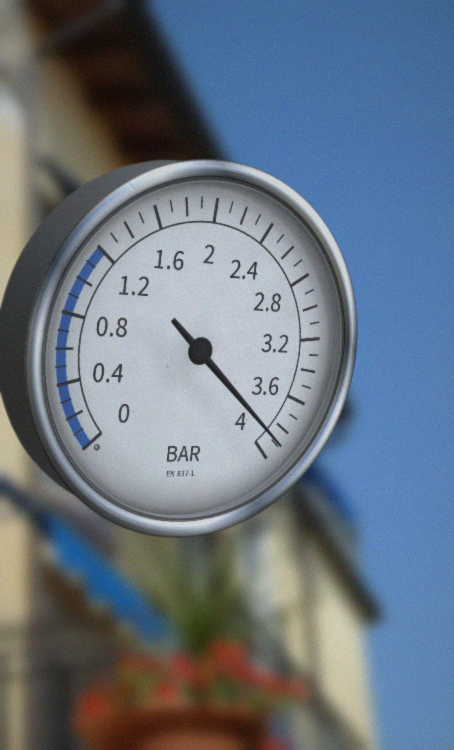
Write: **3.9** bar
